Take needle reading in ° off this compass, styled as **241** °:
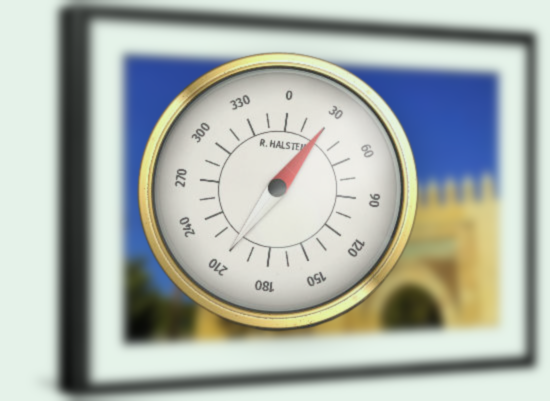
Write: **30** °
